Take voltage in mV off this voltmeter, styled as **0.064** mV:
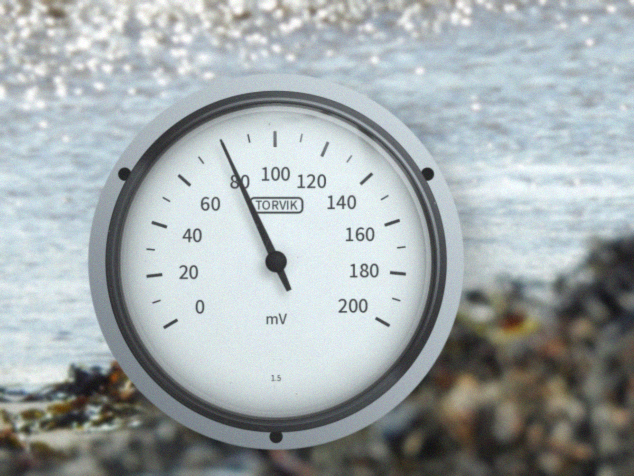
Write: **80** mV
